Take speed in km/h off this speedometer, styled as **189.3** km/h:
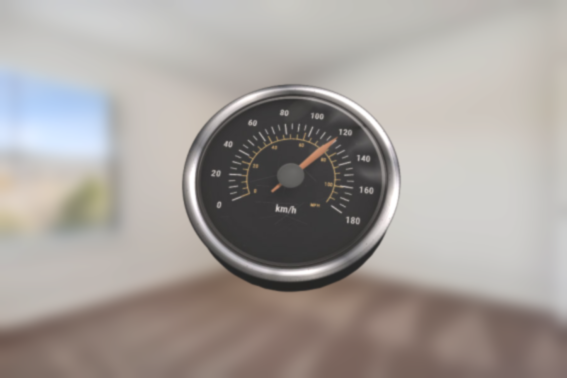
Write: **120** km/h
